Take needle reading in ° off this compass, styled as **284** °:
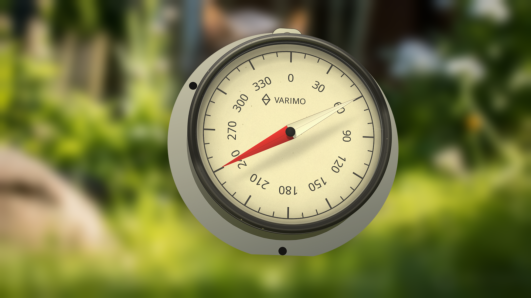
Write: **240** °
